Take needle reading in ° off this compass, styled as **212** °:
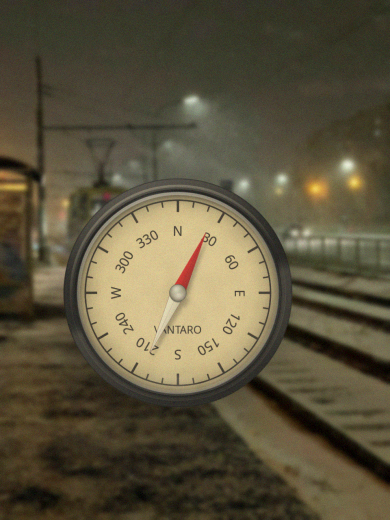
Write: **25** °
